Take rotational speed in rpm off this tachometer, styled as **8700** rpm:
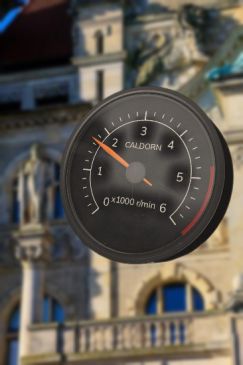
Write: **1700** rpm
